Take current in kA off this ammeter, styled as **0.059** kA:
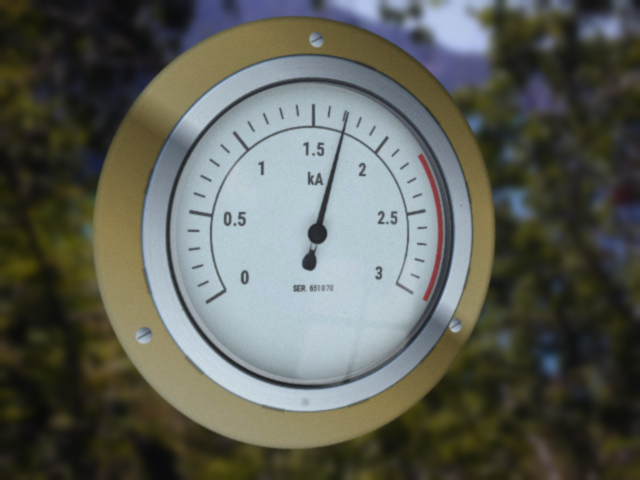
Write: **1.7** kA
